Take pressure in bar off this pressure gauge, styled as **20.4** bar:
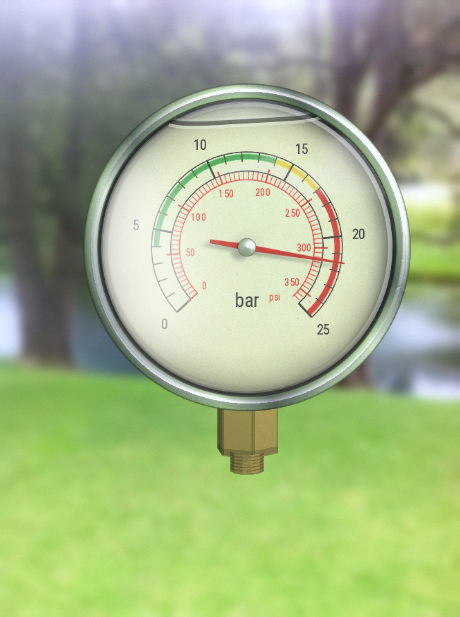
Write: **21.5** bar
